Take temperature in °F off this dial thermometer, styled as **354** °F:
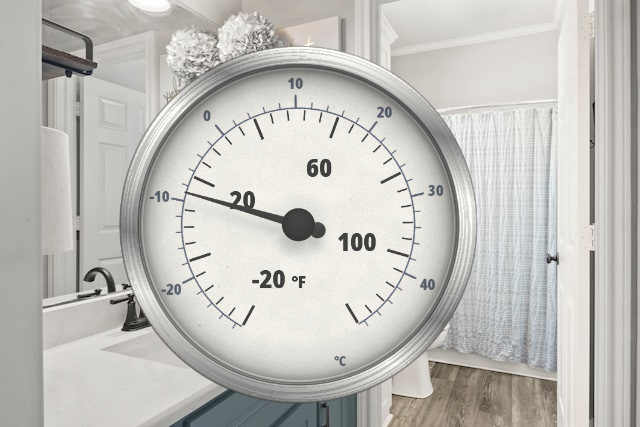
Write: **16** °F
